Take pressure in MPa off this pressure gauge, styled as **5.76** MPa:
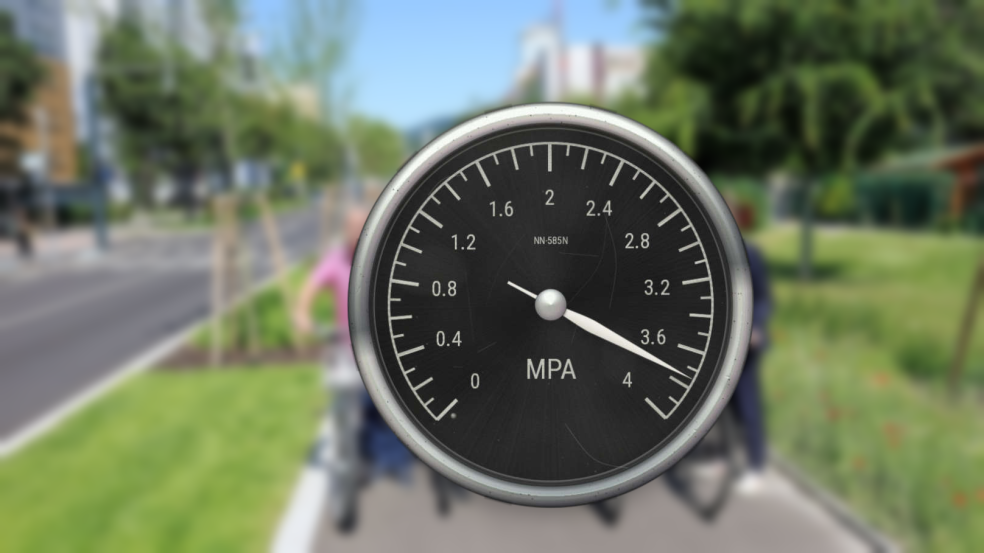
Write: **3.75** MPa
